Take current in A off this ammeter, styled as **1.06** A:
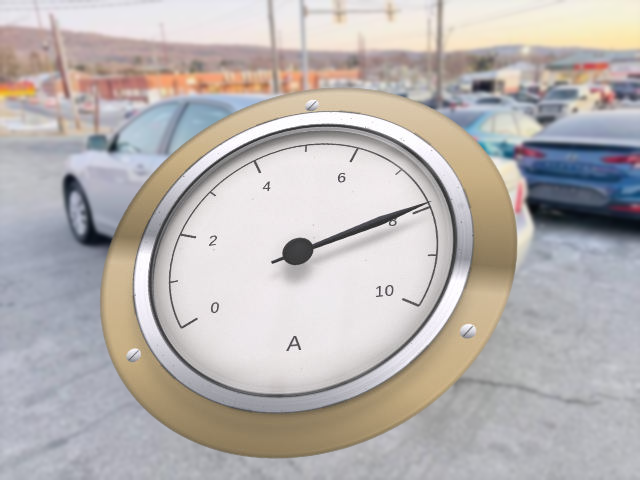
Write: **8** A
